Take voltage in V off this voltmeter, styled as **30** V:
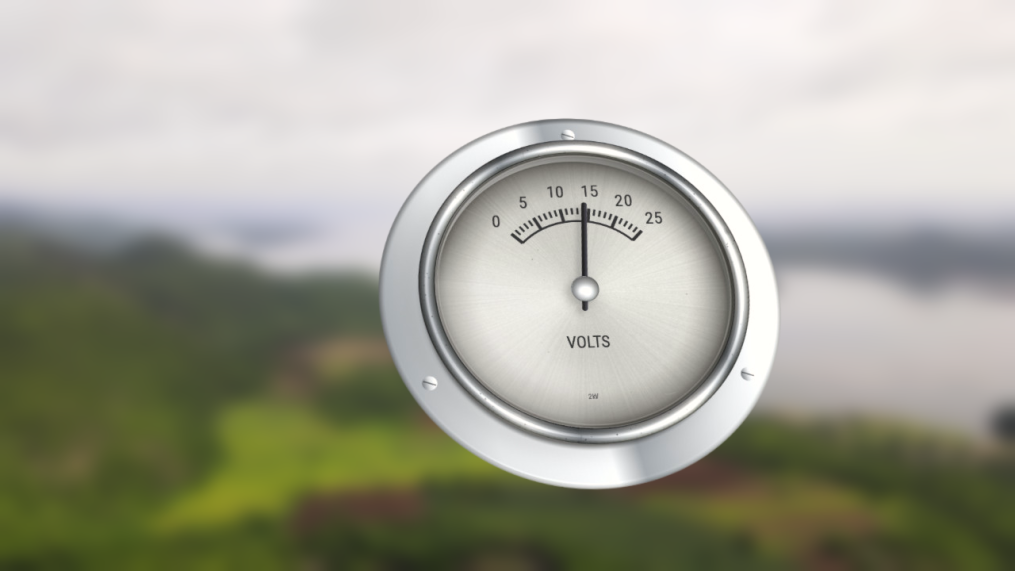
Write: **14** V
